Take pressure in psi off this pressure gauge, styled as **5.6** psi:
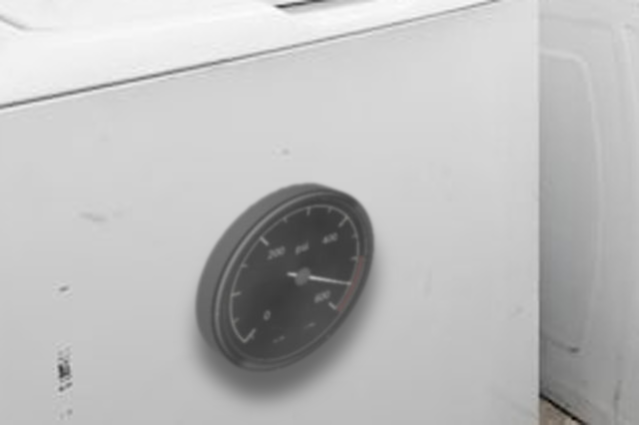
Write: **550** psi
